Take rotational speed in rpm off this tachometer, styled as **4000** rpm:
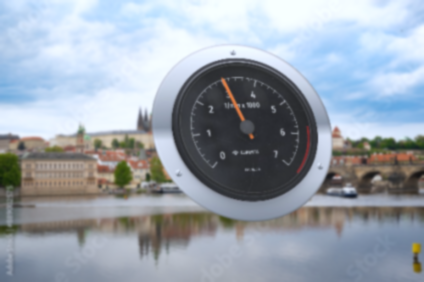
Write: **3000** rpm
